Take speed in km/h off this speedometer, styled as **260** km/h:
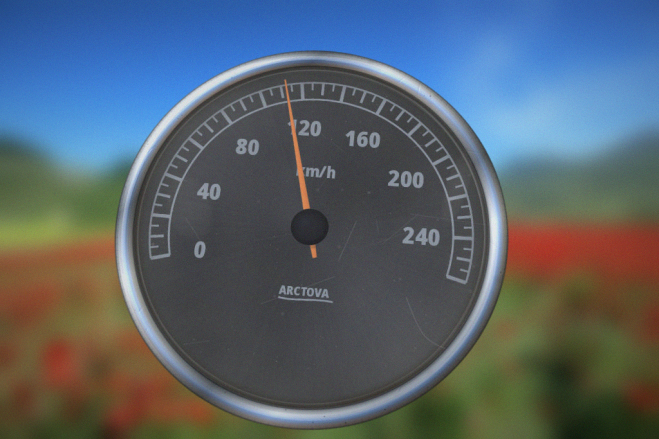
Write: **112.5** km/h
